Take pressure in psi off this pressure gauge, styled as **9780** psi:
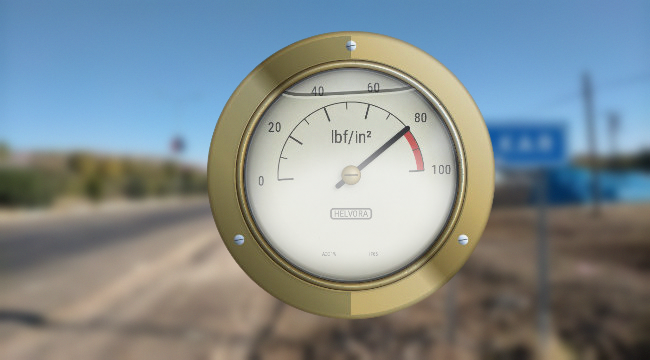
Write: **80** psi
